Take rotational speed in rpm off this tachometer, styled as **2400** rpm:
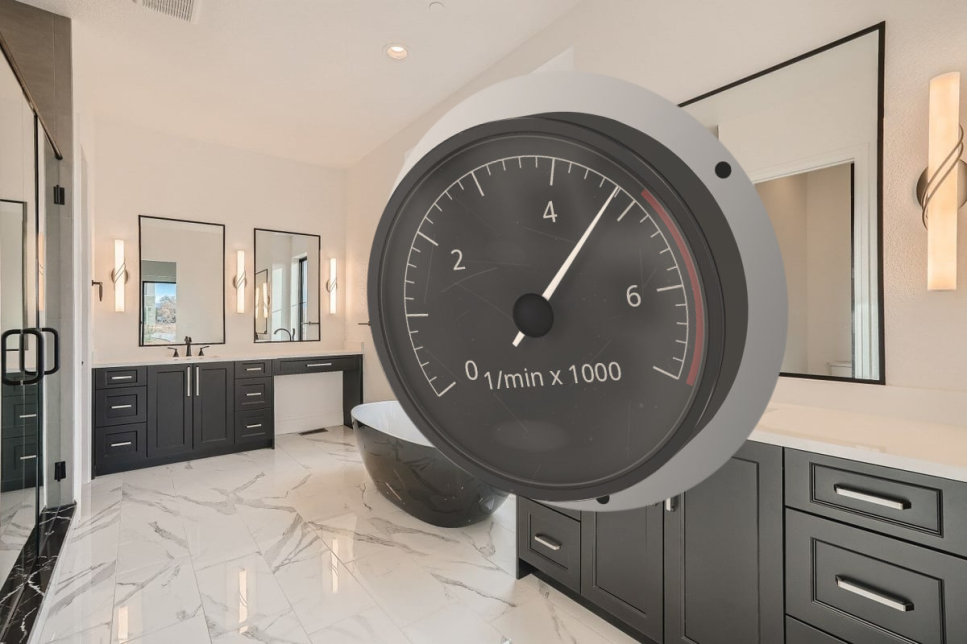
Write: **4800** rpm
